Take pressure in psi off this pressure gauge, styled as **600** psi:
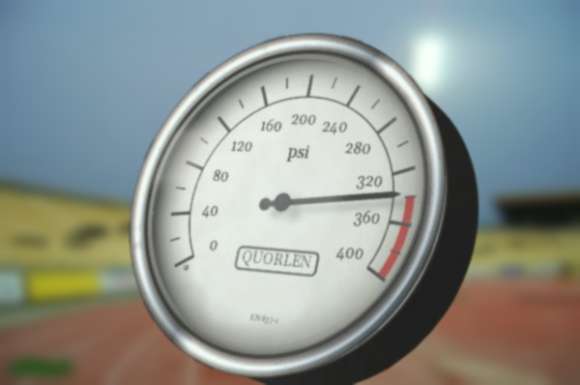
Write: **340** psi
